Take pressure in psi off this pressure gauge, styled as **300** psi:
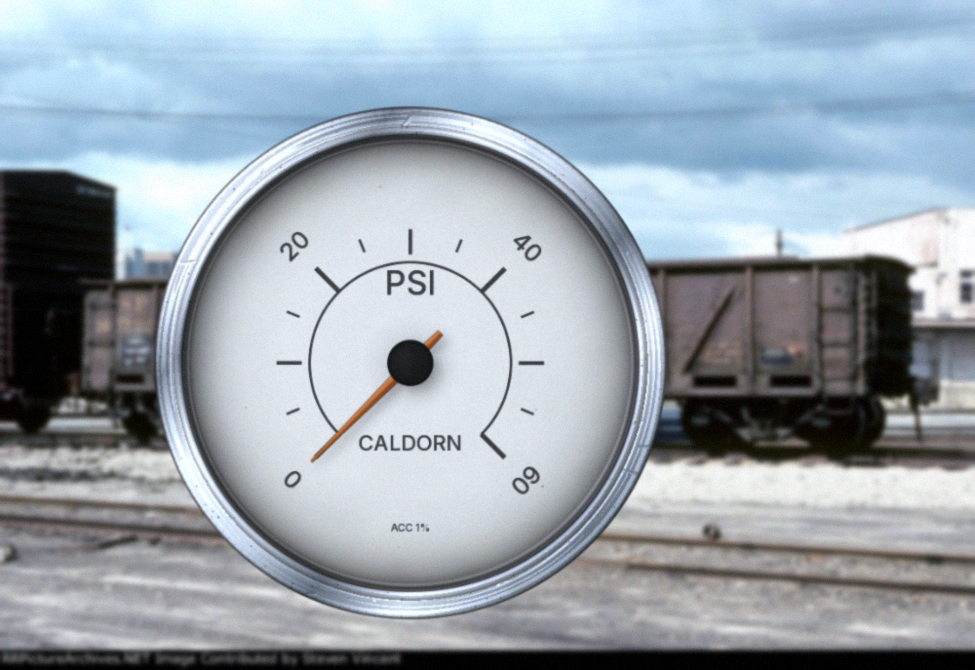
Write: **0** psi
